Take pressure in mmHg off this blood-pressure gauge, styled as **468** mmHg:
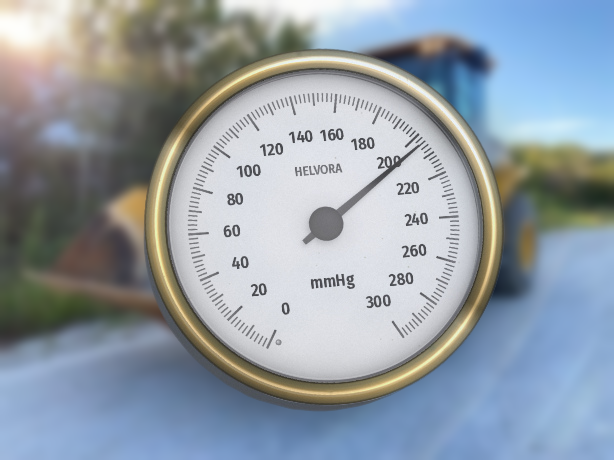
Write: **204** mmHg
